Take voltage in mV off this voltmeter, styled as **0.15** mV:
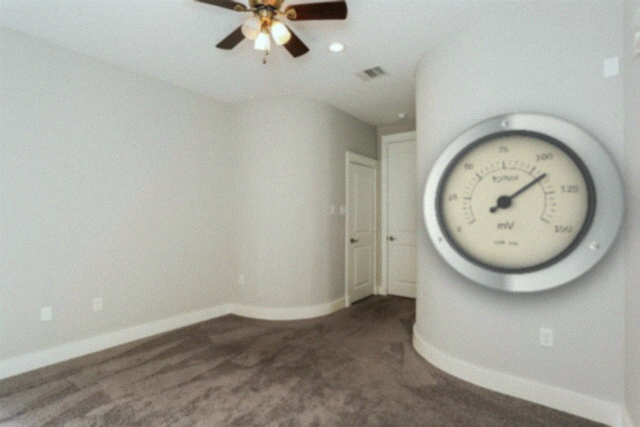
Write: **110** mV
